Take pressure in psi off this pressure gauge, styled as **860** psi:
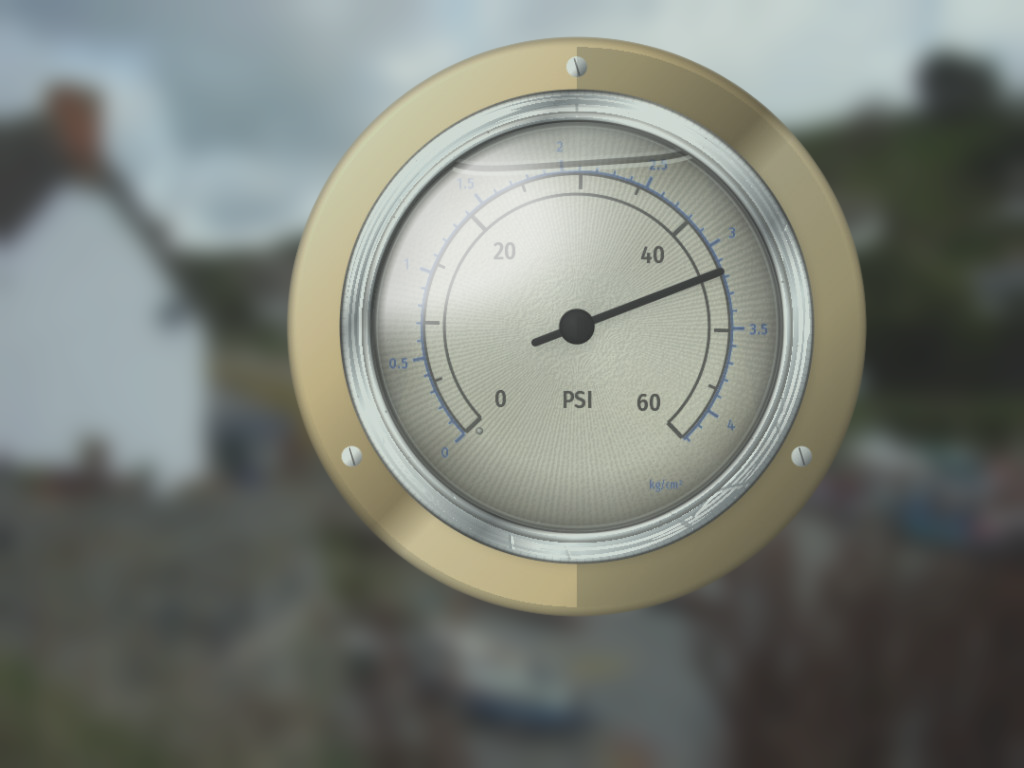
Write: **45** psi
